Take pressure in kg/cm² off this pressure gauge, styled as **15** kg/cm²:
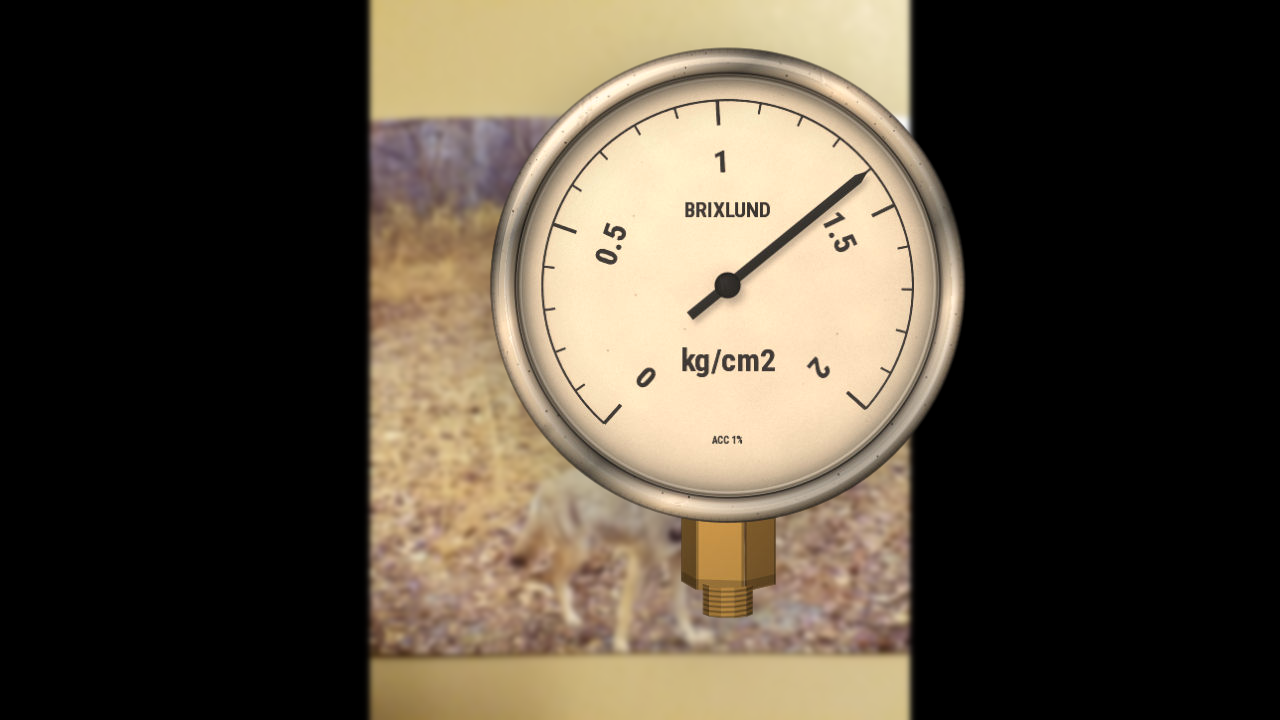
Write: **1.4** kg/cm²
